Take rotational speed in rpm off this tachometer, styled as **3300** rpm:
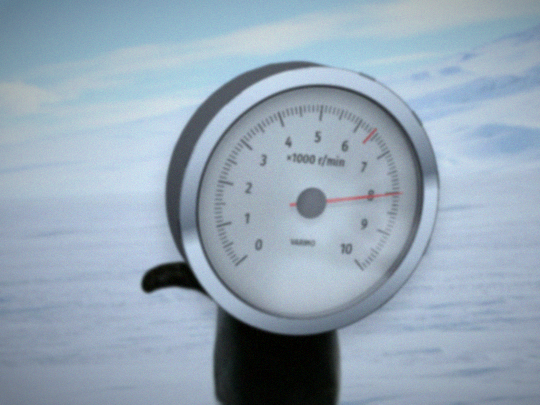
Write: **8000** rpm
